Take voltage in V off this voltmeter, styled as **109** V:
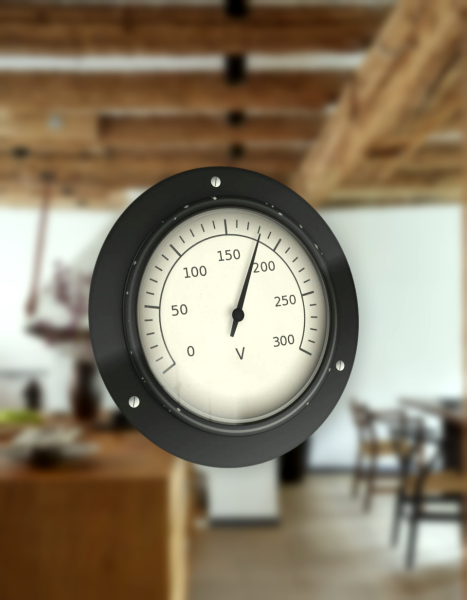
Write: **180** V
